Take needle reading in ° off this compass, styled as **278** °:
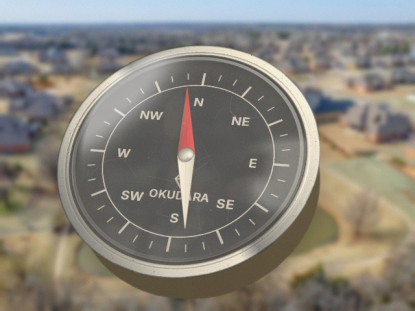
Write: **350** °
